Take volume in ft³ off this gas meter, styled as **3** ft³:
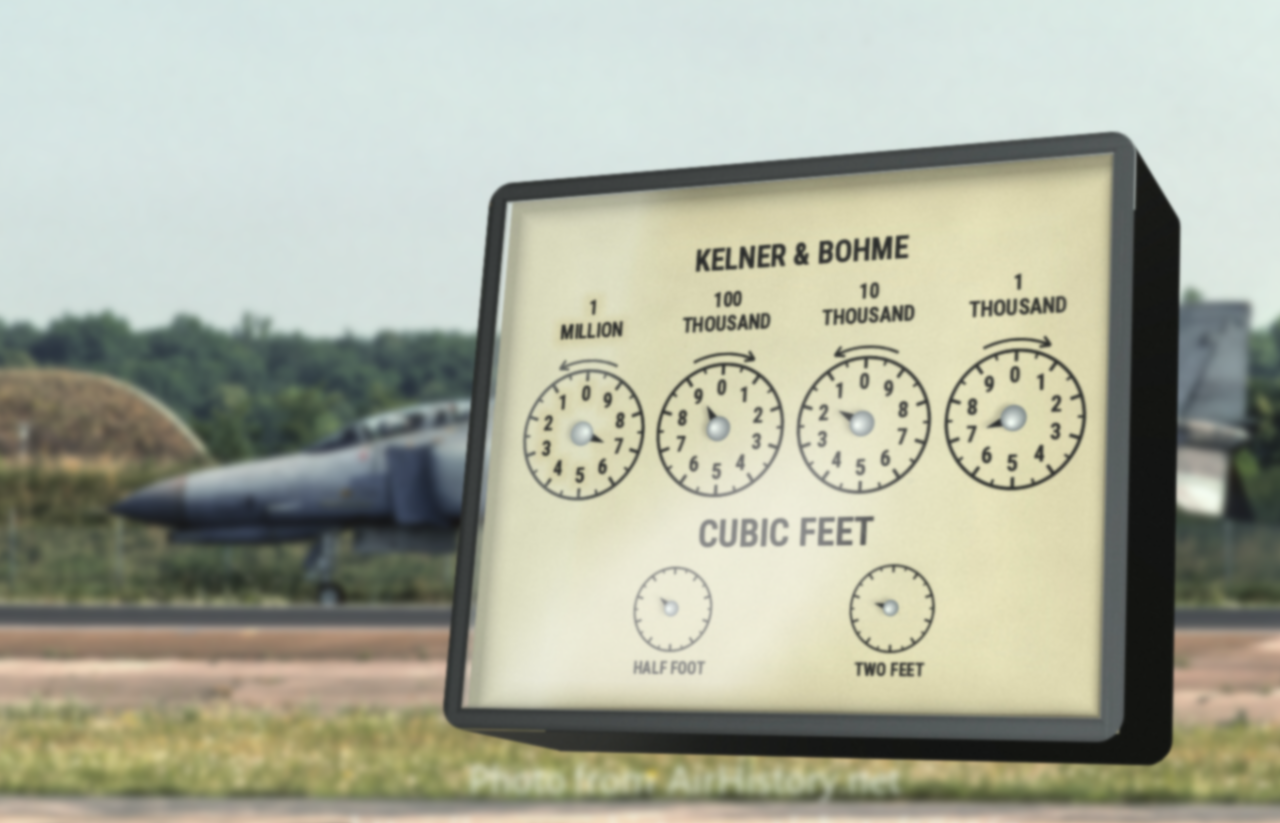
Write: **691700** ft³
